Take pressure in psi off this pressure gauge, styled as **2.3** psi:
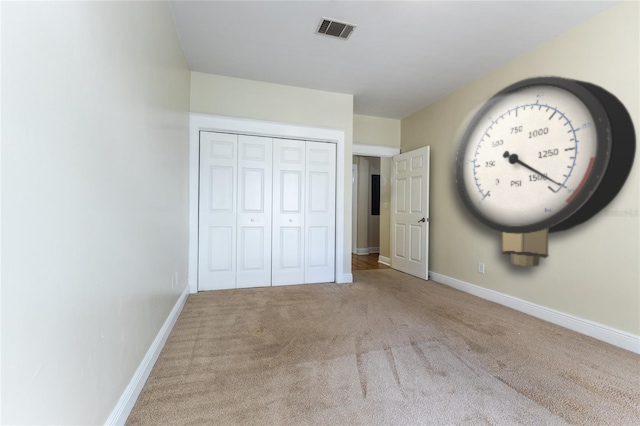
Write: **1450** psi
